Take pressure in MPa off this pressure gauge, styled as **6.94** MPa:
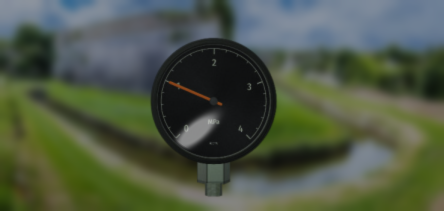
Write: **1** MPa
